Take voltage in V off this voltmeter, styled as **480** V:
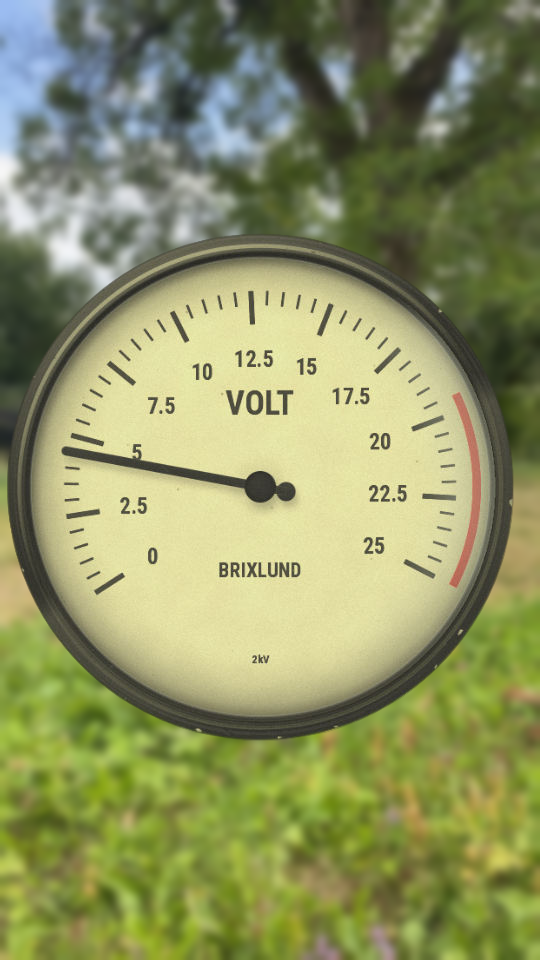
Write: **4.5** V
